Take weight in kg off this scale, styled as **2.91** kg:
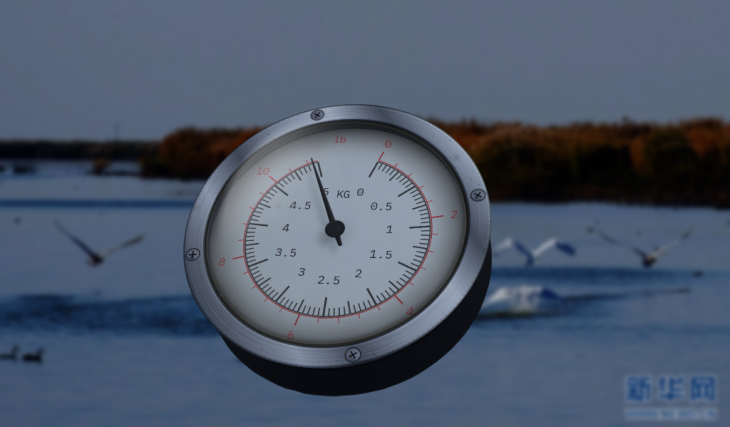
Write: **4.95** kg
